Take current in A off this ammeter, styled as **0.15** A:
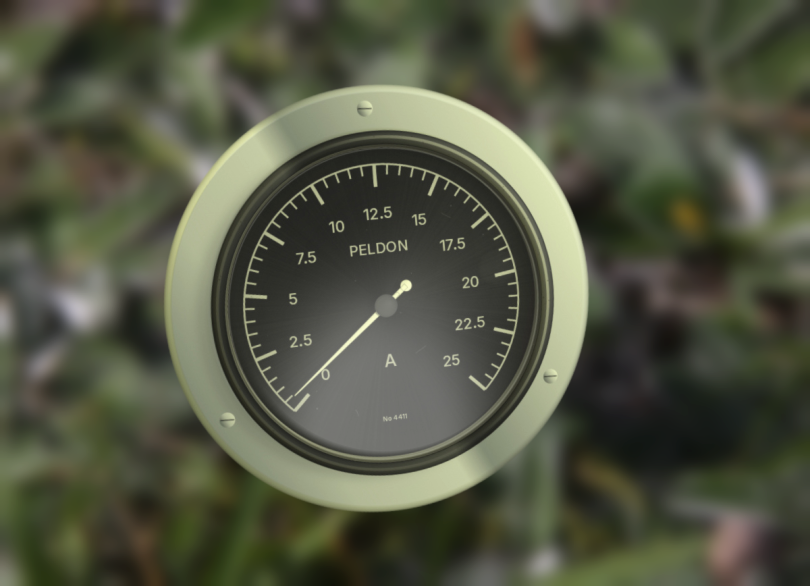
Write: **0.5** A
